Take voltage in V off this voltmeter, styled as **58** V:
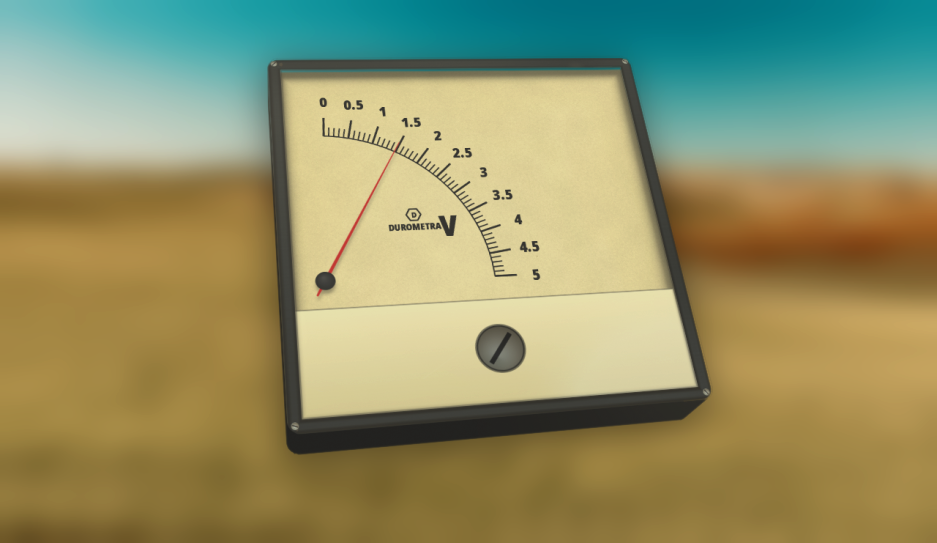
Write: **1.5** V
